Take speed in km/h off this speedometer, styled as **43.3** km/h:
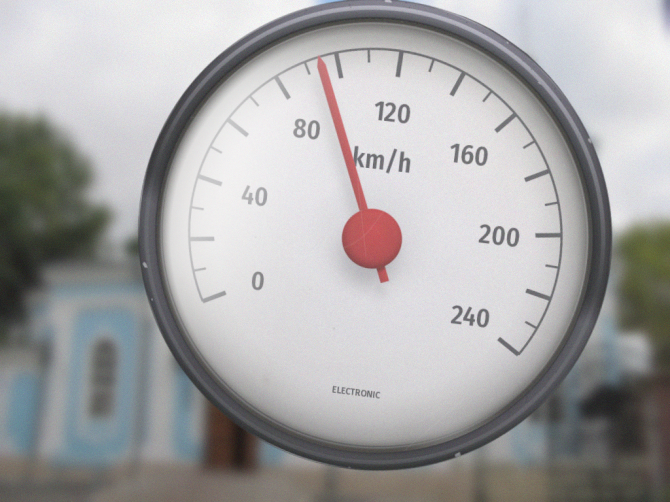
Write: **95** km/h
